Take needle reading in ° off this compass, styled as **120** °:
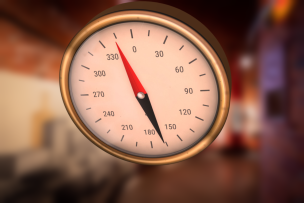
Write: **345** °
